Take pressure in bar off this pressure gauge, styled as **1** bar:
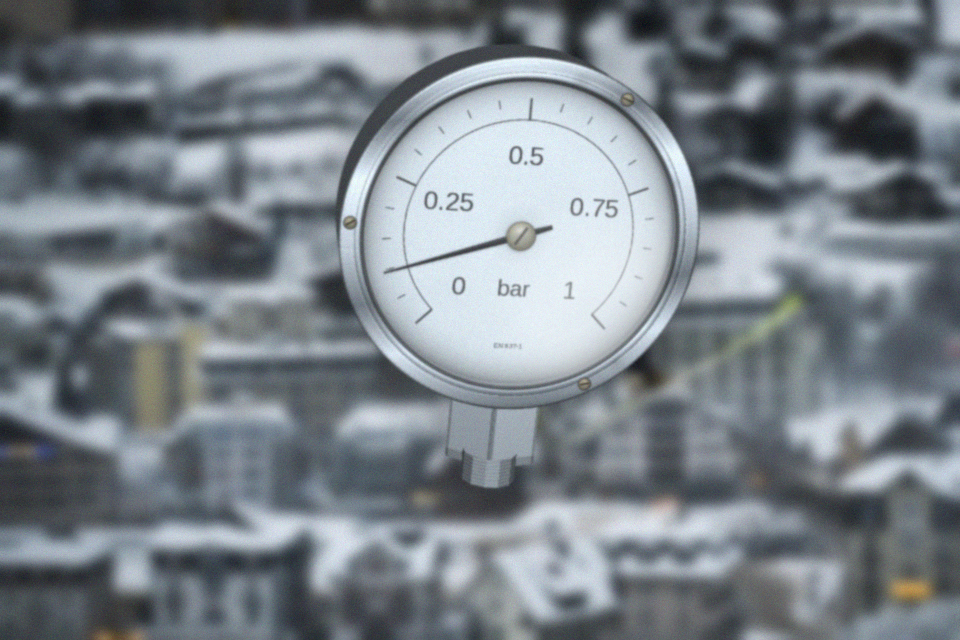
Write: **0.1** bar
